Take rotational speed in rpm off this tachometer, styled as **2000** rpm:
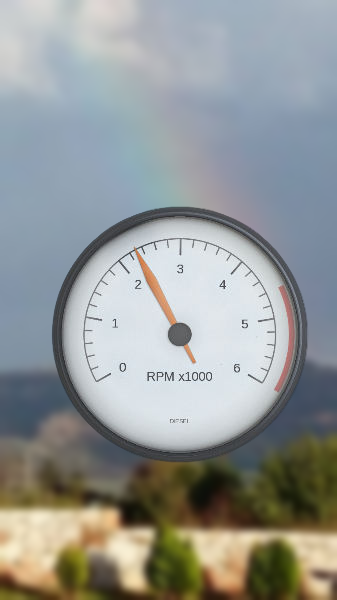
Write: **2300** rpm
